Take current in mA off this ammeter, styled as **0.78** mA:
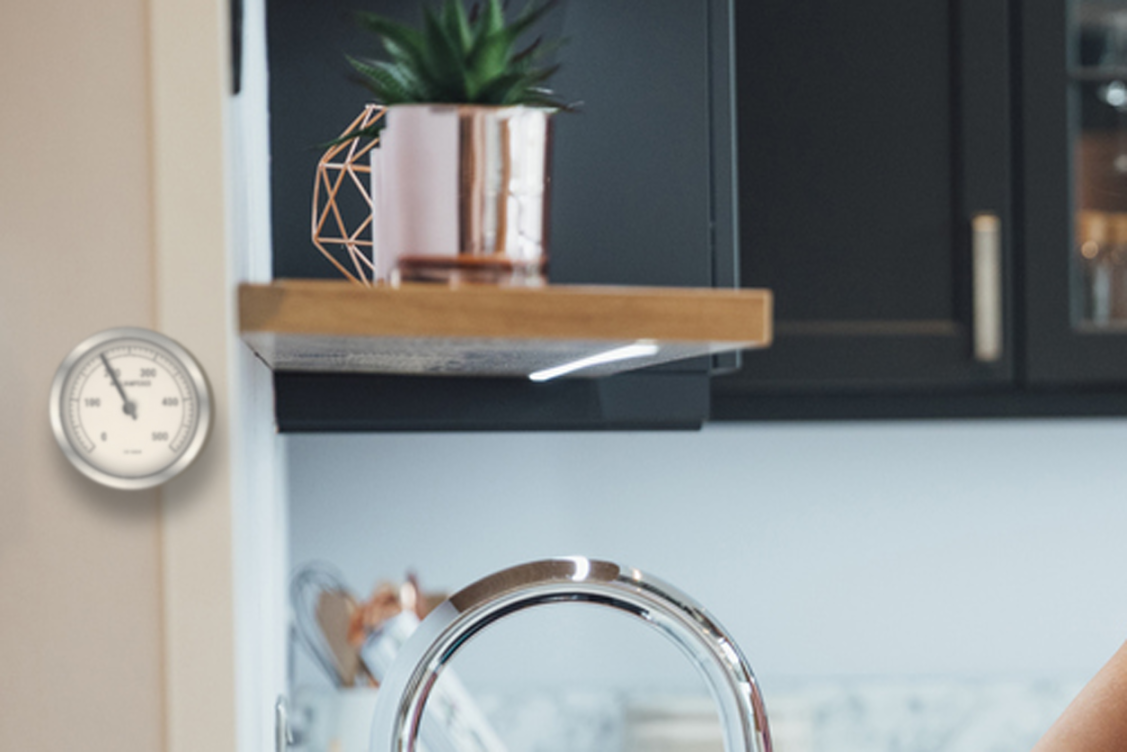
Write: **200** mA
